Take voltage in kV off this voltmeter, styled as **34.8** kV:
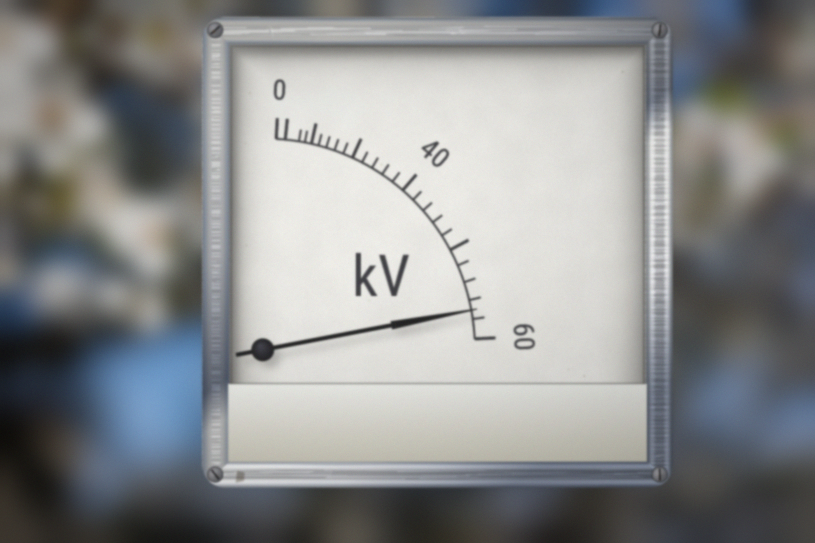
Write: **57** kV
